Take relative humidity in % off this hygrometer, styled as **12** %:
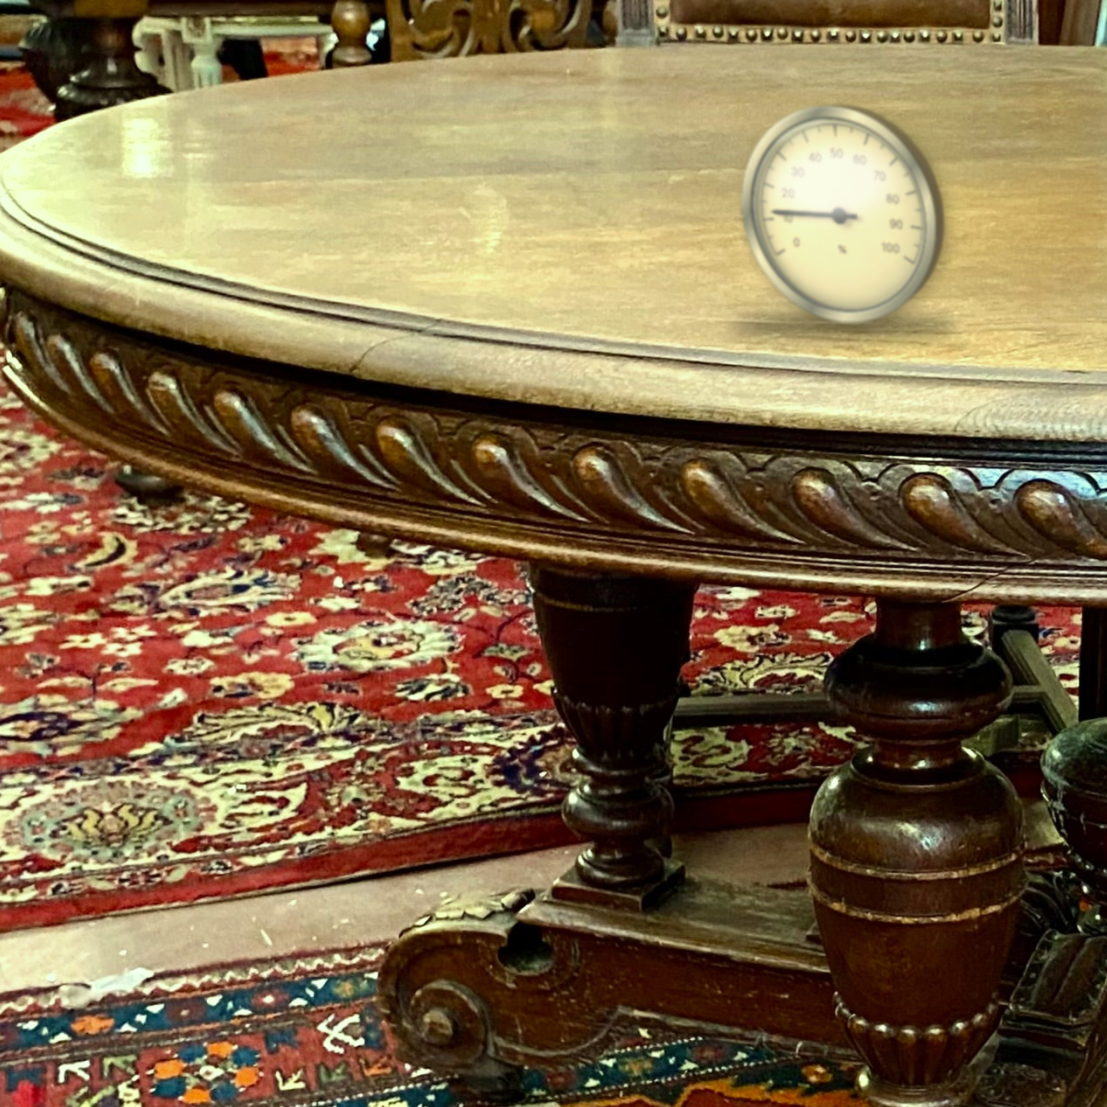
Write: **12.5** %
